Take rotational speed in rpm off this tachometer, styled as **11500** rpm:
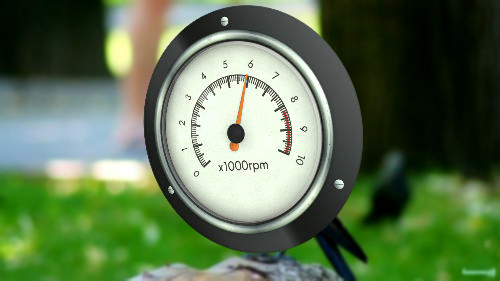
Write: **6000** rpm
